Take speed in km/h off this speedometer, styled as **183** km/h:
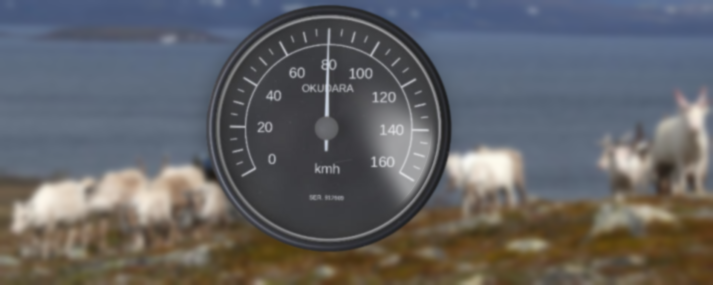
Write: **80** km/h
